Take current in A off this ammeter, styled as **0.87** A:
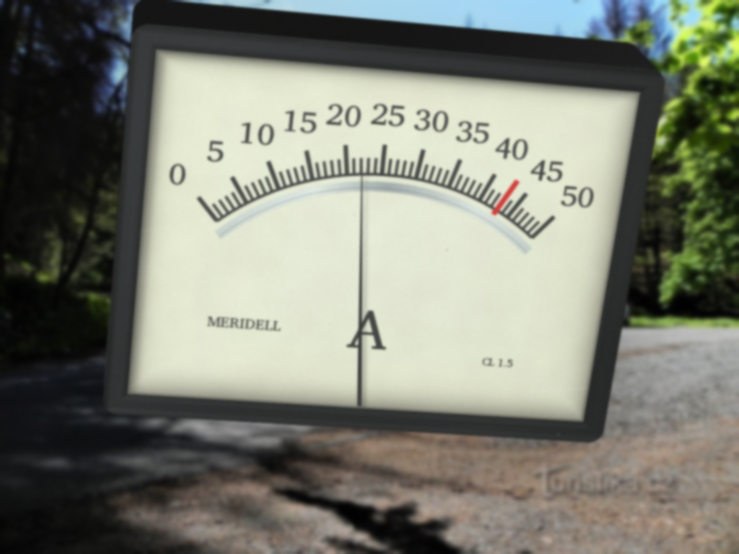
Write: **22** A
